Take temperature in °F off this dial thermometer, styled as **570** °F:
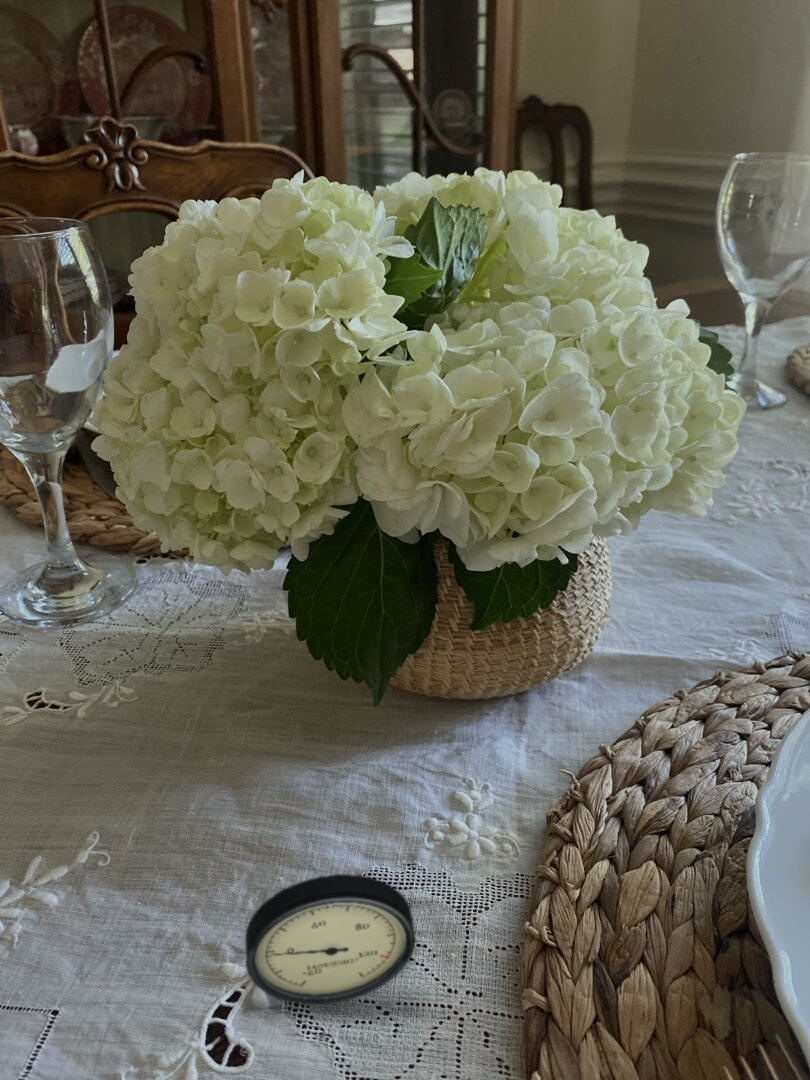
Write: **0** °F
